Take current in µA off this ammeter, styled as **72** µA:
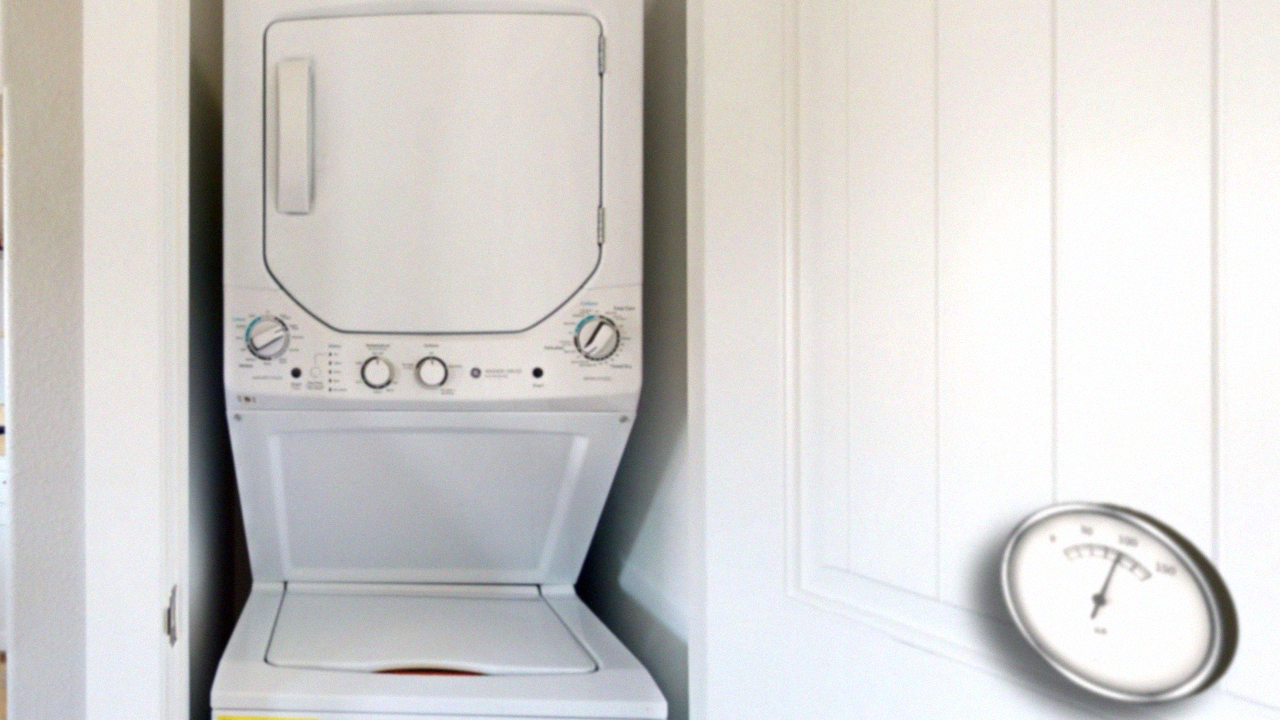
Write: **100** µA
